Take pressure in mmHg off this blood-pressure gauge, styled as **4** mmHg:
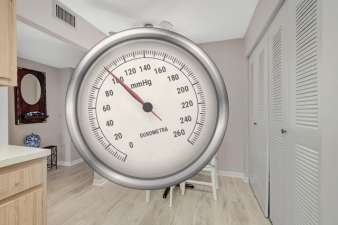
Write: **100** mmHg
